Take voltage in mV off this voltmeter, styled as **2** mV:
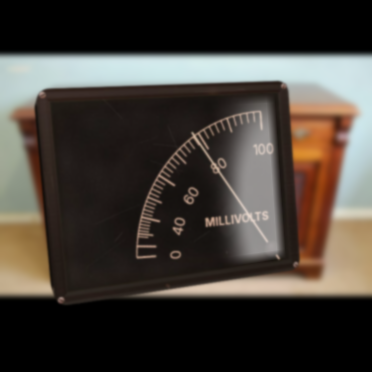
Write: **78** mV
